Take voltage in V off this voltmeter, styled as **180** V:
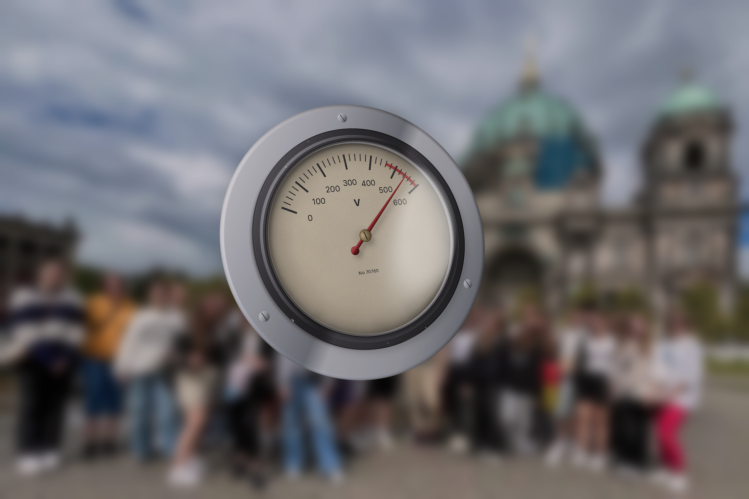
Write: **540** V
